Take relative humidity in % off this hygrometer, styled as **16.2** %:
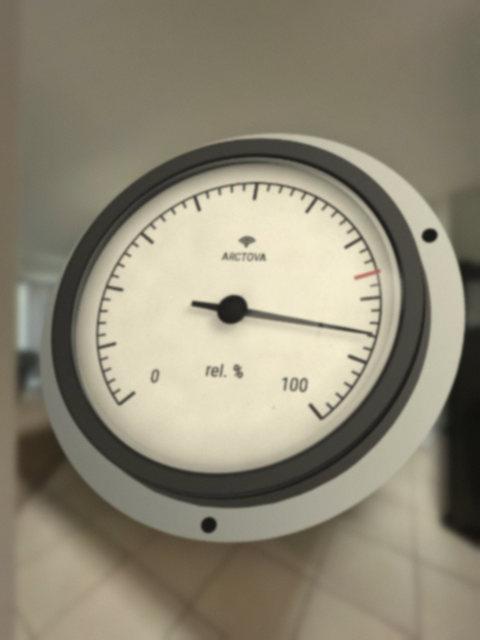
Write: **86** %
